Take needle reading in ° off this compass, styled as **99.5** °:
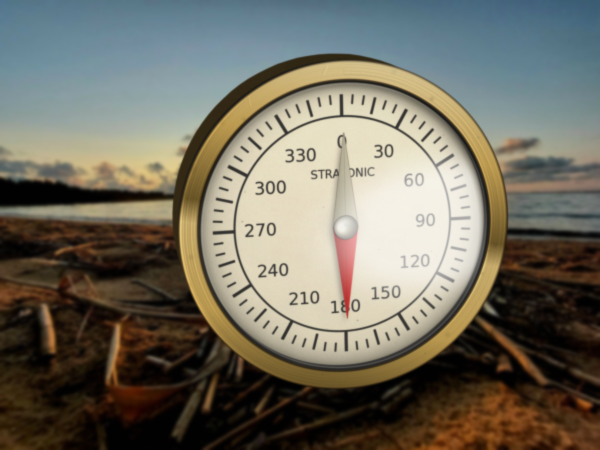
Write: **180** °
